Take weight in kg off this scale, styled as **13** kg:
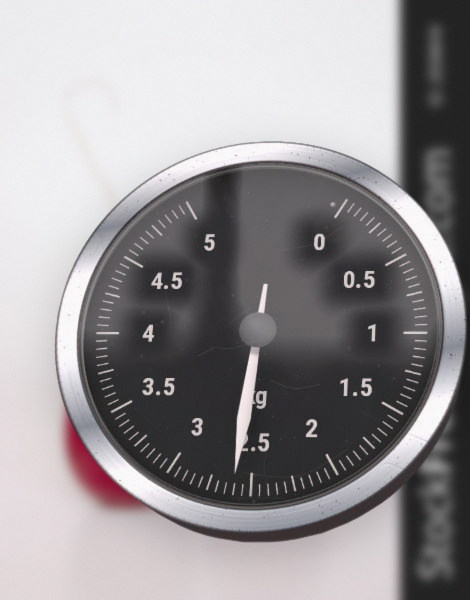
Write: **2.6** kg
